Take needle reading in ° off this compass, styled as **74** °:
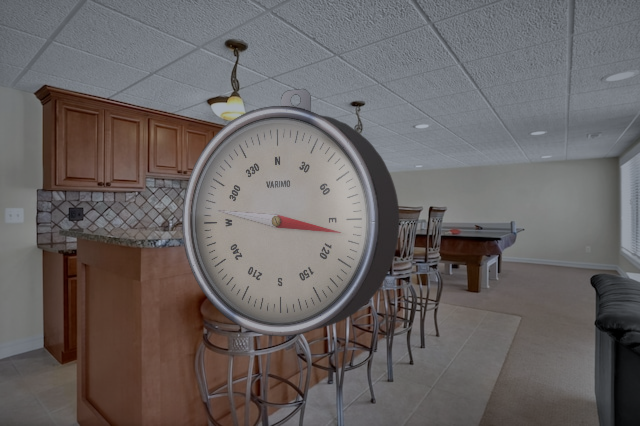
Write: **100** °
